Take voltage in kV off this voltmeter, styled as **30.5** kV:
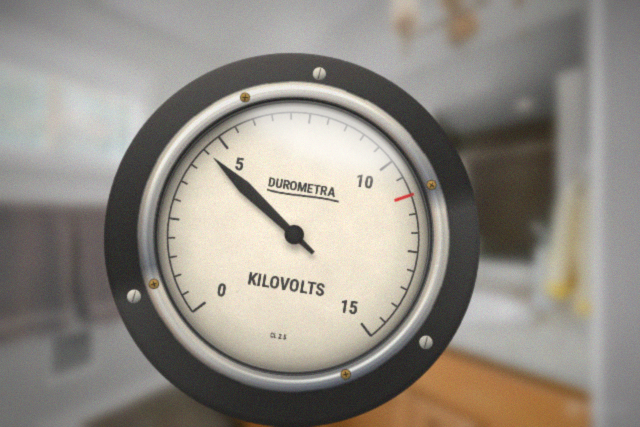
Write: **4.5** kV
